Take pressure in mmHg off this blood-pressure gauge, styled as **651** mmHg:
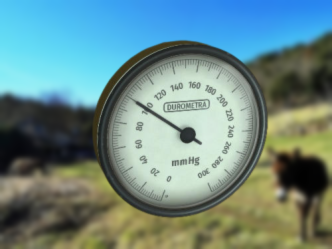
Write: **100** mmHg
